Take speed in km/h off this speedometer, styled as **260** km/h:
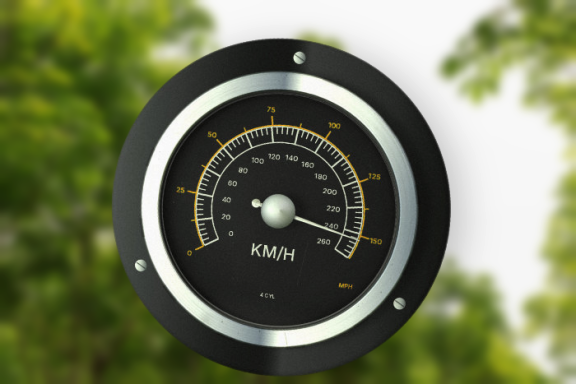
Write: **244** km/h
